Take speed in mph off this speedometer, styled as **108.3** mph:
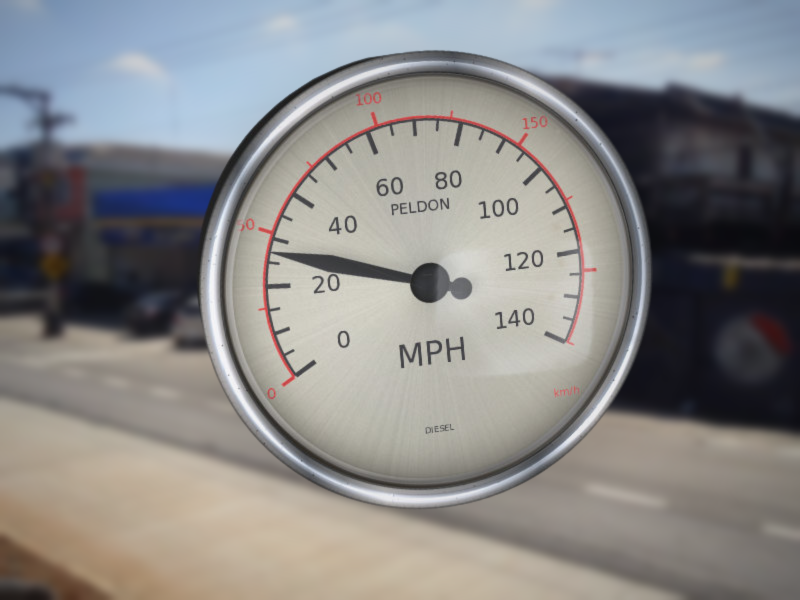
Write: **27.5** mph
